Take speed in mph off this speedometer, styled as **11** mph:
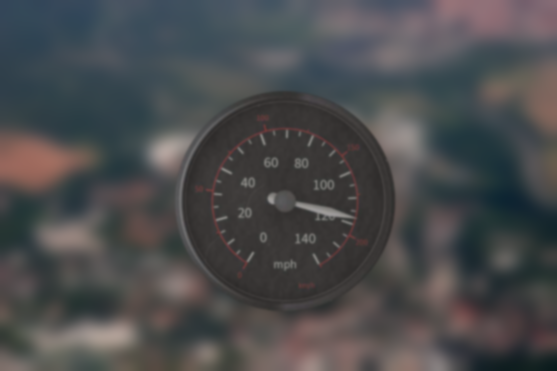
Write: **117.5** mph
